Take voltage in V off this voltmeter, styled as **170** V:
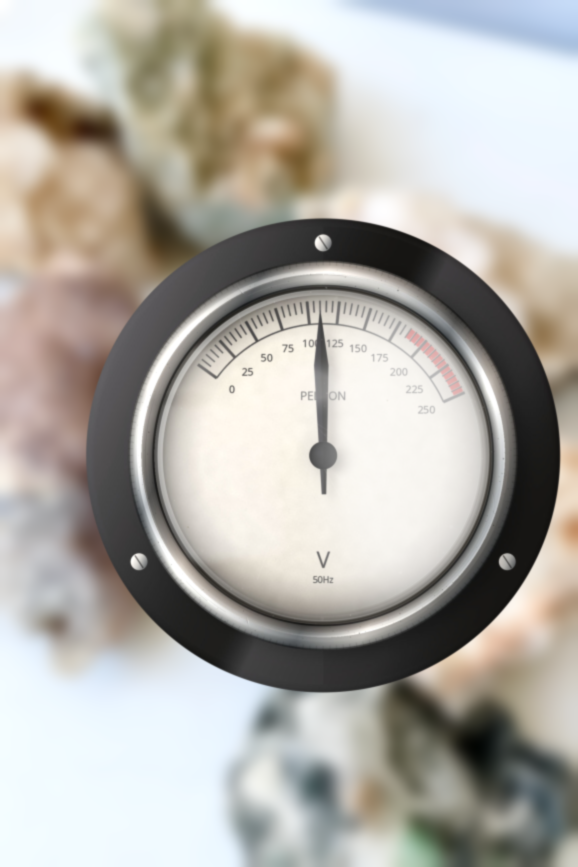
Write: **110** V
